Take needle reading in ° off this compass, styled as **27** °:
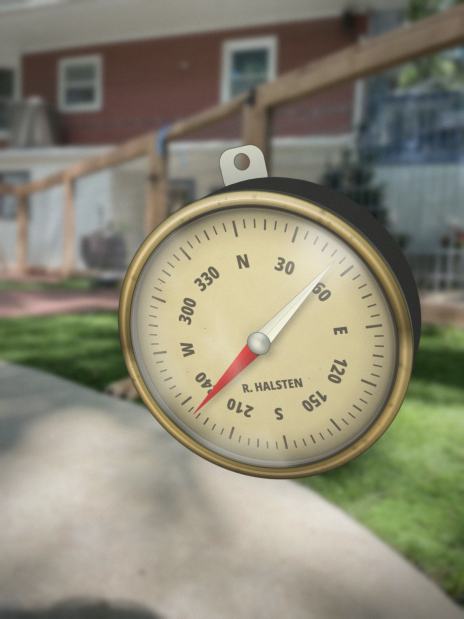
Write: **232.5** °
